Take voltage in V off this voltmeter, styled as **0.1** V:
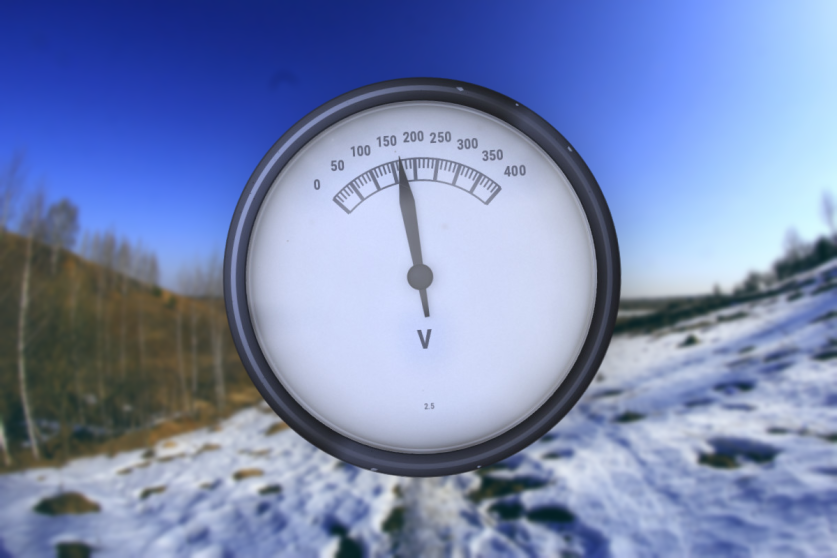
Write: **170** V
